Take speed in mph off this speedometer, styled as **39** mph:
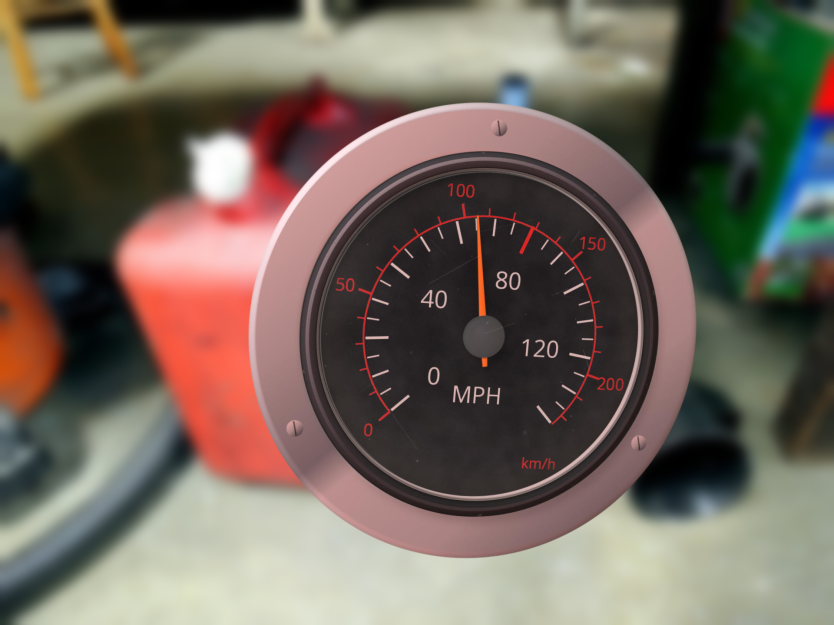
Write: **65** mph
